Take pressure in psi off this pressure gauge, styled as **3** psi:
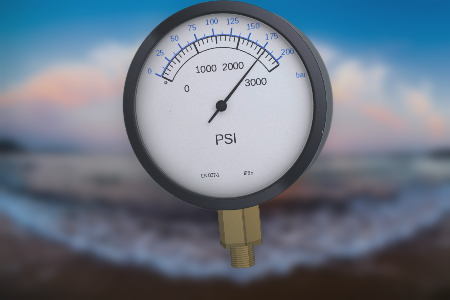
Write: **2600** psi
